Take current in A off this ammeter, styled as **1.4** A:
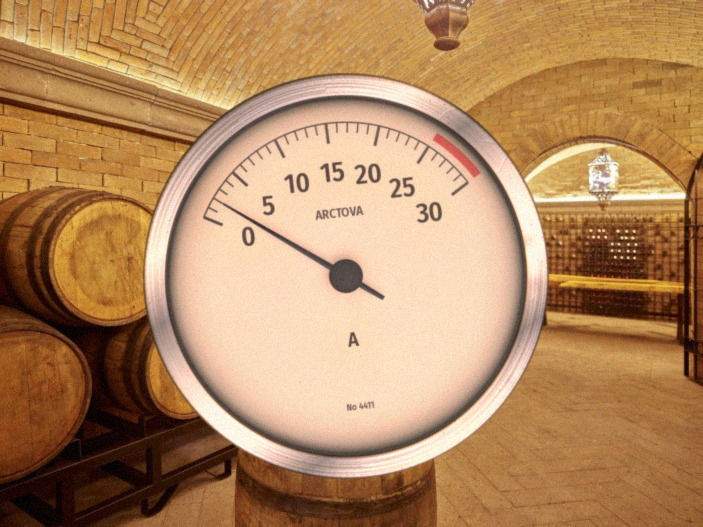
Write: **2** A
